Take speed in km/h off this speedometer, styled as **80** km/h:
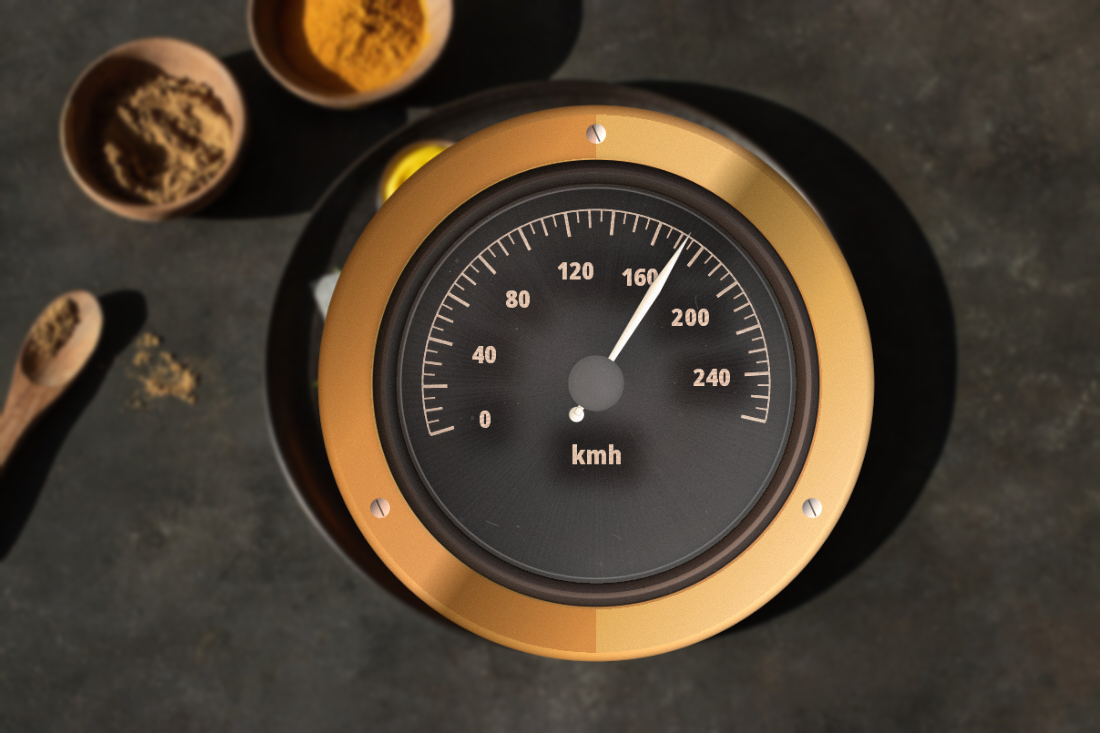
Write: **172.5** km/h
